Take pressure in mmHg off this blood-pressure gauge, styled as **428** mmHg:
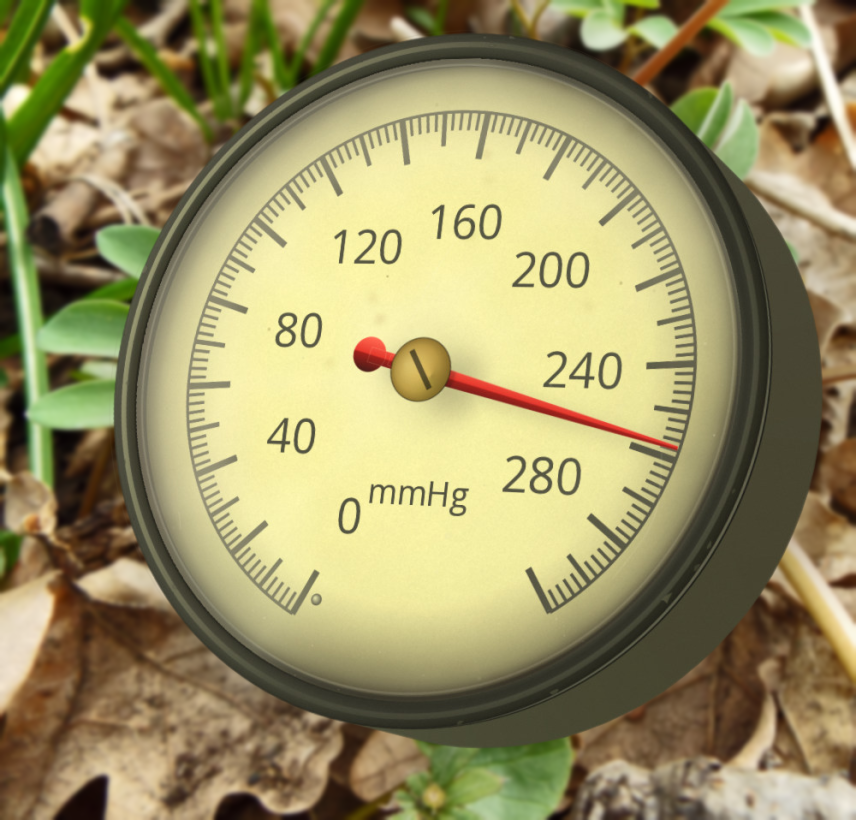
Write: **258** mmHg
